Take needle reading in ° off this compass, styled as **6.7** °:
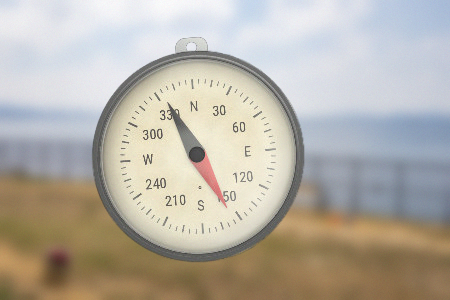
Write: **155** °
